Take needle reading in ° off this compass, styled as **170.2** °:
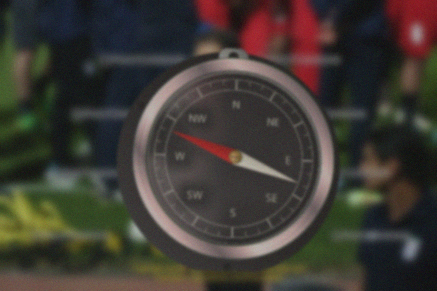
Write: **290** °
